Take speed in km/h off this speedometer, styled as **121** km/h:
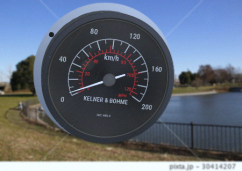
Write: **5** km/h
